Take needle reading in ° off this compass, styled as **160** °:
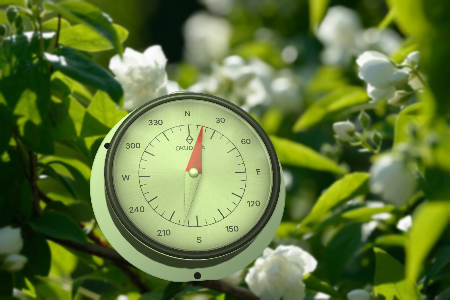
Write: **15** °
